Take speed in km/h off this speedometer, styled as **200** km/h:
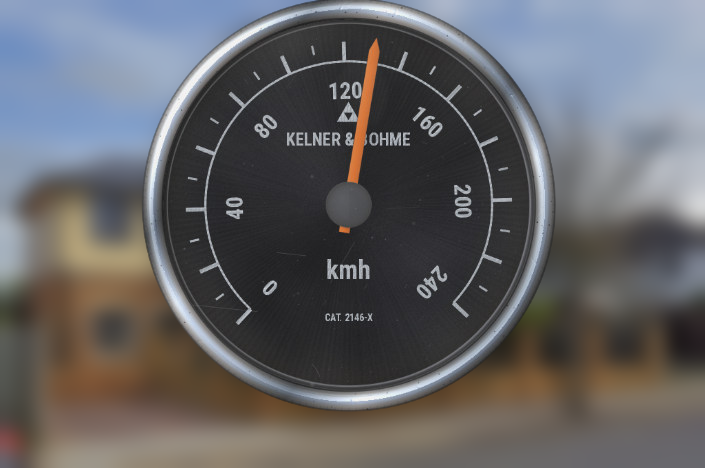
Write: **130** km/h
